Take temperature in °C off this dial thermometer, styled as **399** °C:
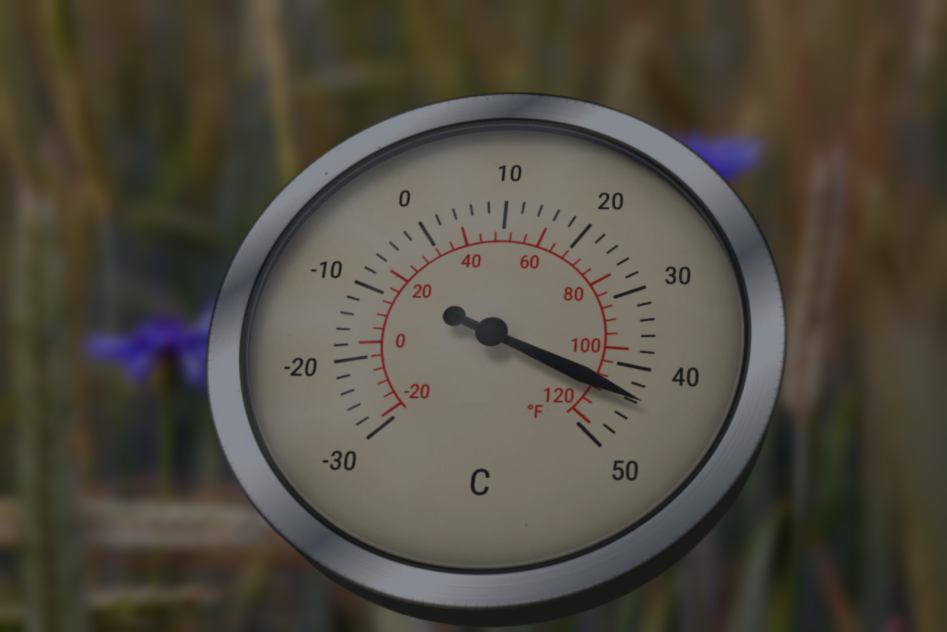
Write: **44** °C
